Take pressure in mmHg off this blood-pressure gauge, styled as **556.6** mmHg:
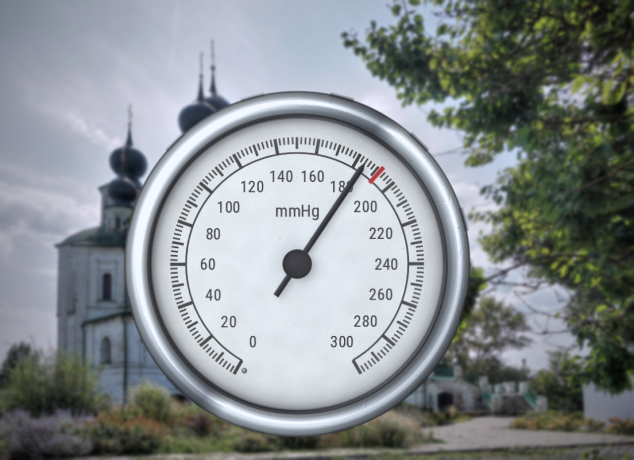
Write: **184** mmHg
